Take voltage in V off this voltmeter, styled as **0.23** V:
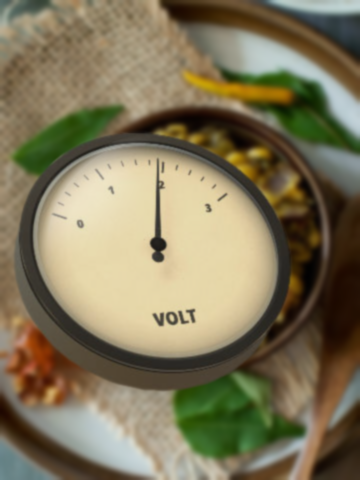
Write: **1.9** V
